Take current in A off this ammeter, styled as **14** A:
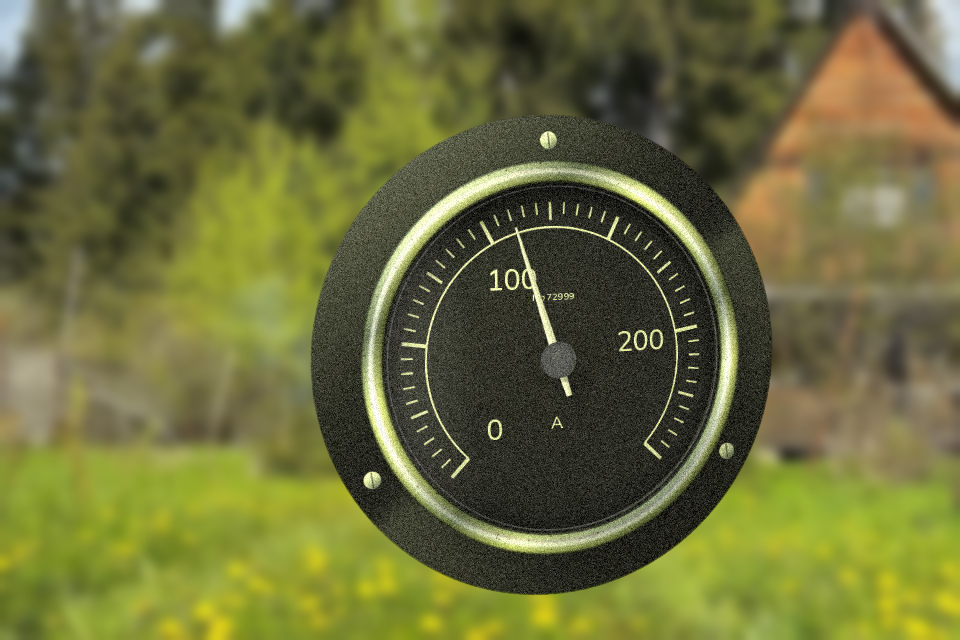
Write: **110** A
